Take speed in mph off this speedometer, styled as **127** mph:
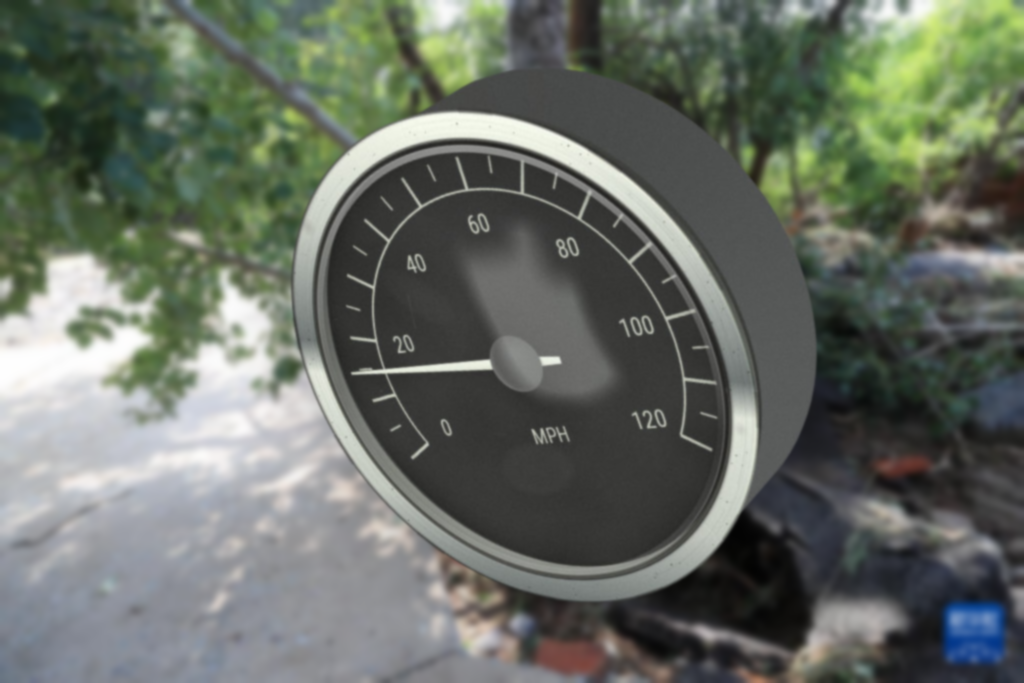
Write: **15** mph
